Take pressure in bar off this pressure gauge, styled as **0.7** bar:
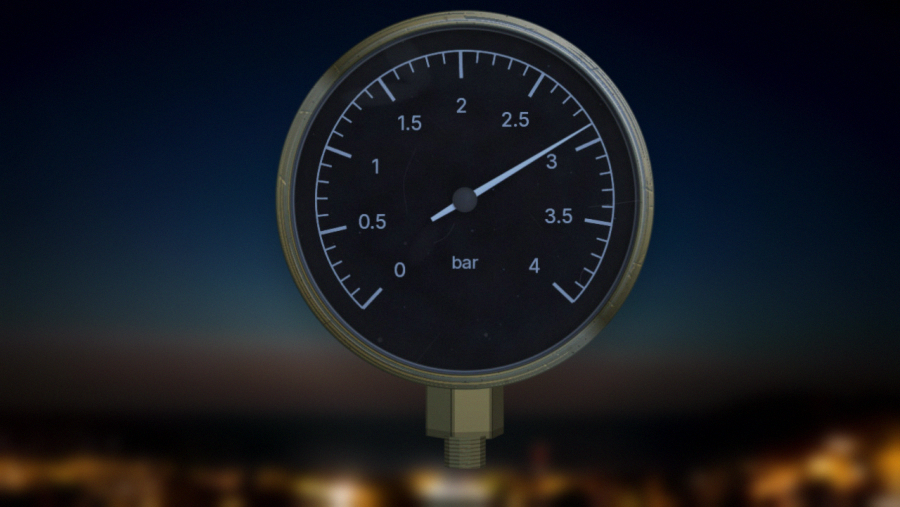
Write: **2.9** bar
